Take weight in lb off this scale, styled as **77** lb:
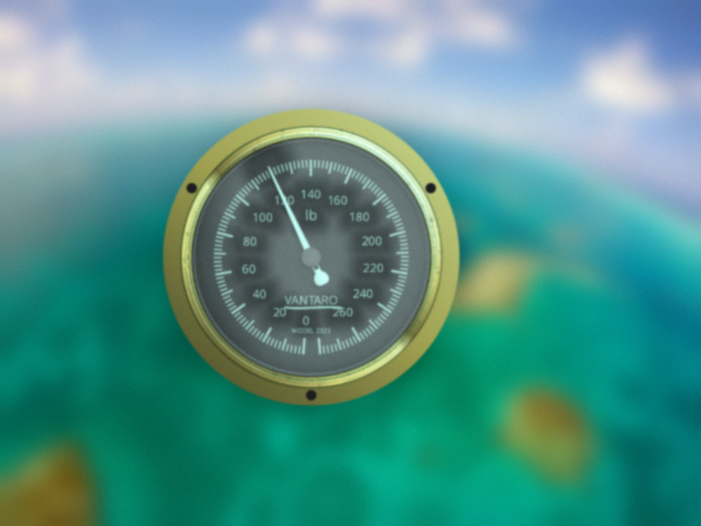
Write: **120** lb
